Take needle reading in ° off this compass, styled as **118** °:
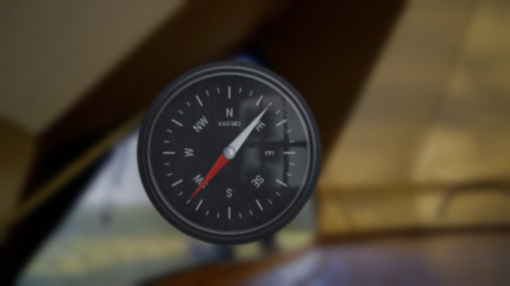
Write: **220** °
